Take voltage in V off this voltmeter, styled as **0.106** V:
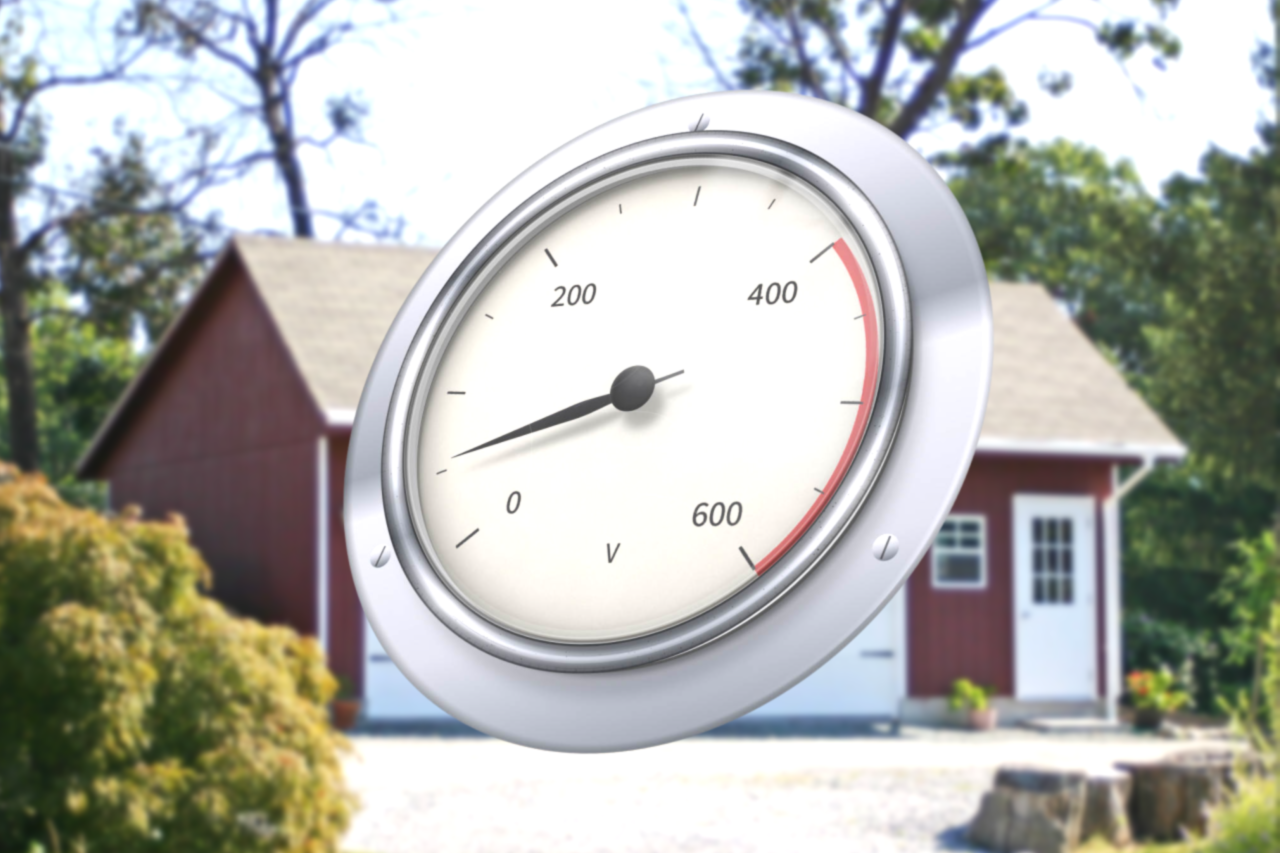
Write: **50** V
